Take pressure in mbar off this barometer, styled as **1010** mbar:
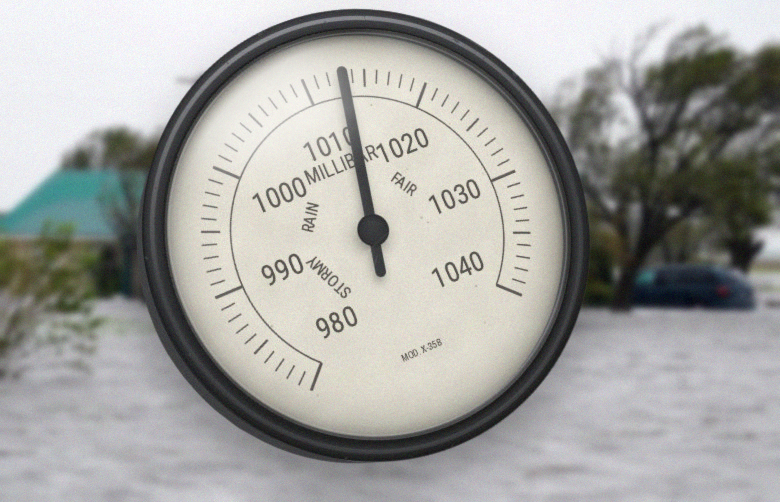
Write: **1013** mbar
